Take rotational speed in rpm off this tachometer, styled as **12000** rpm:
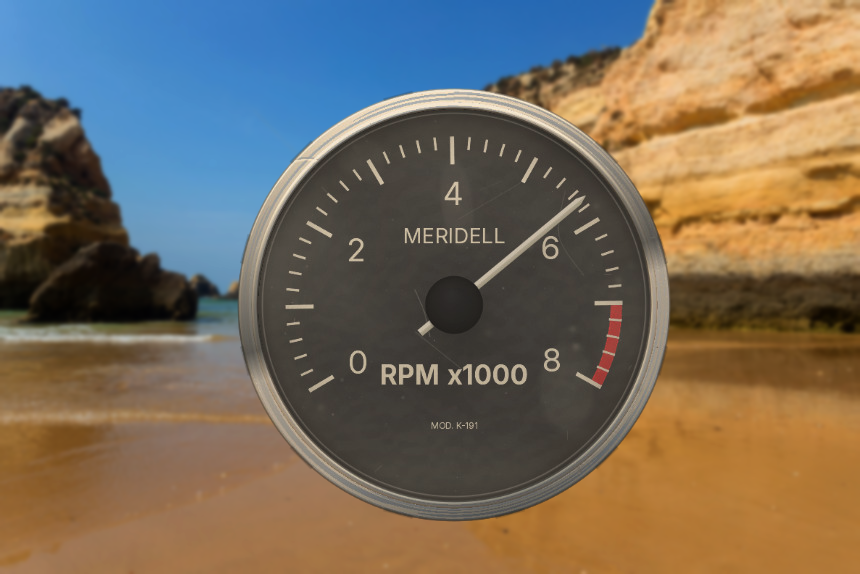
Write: **5700** rpm
